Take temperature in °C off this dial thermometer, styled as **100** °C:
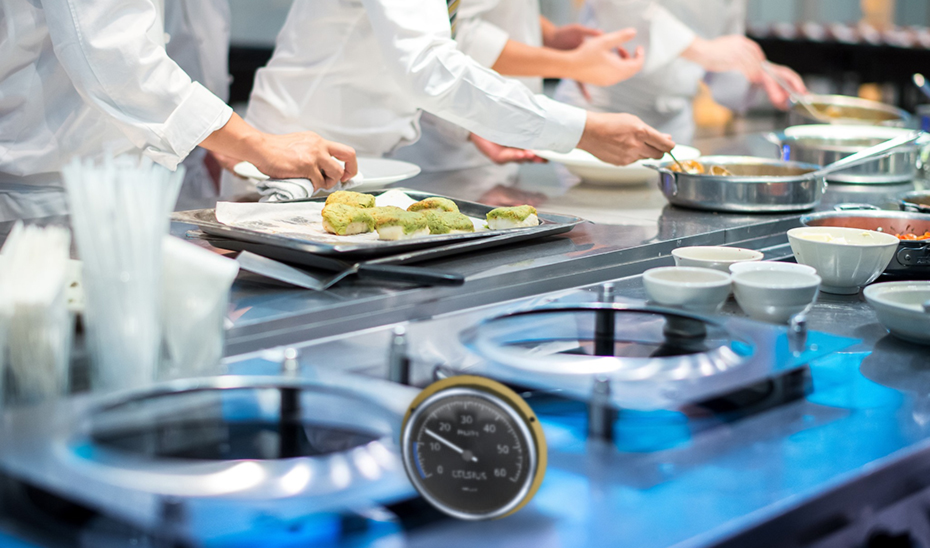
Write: **15** °C
